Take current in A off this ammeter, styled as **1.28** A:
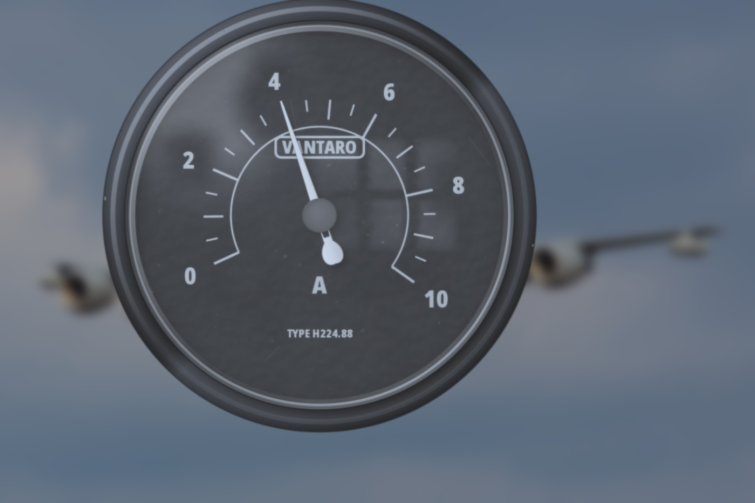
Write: **4** A
